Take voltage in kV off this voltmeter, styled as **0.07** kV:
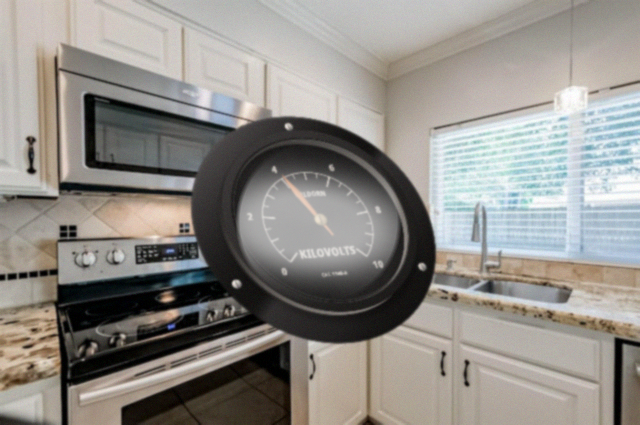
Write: **4** kV
